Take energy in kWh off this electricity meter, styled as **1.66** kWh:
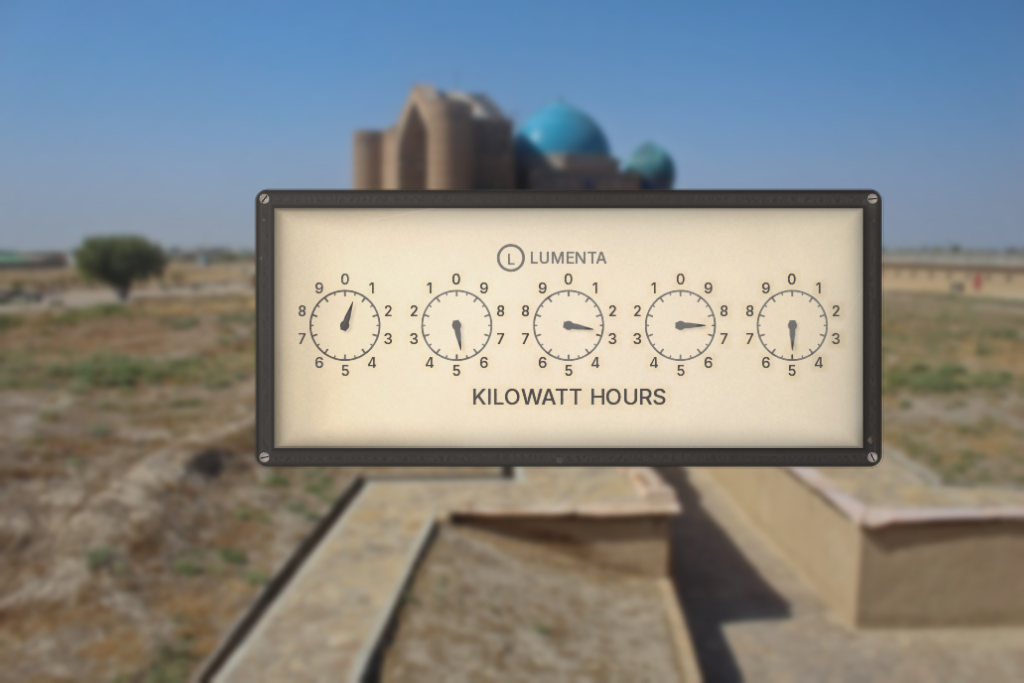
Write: **5275** kWh
